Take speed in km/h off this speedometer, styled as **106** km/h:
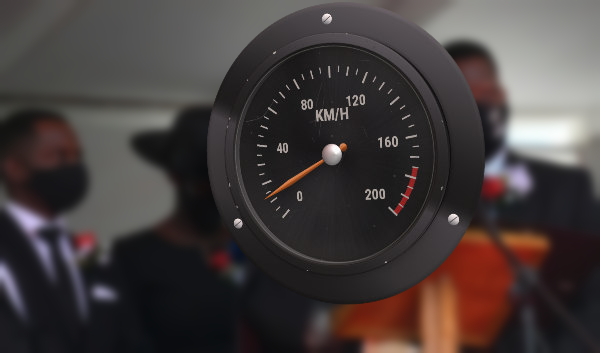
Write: **12.5** km/h
